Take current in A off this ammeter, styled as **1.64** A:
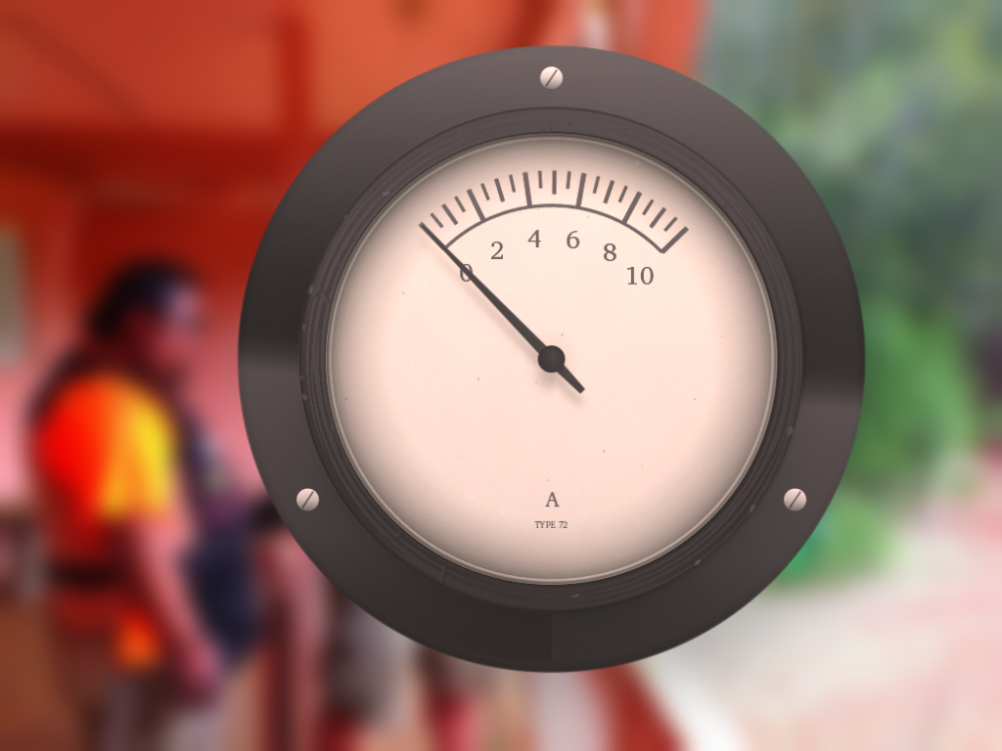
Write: **0** A
